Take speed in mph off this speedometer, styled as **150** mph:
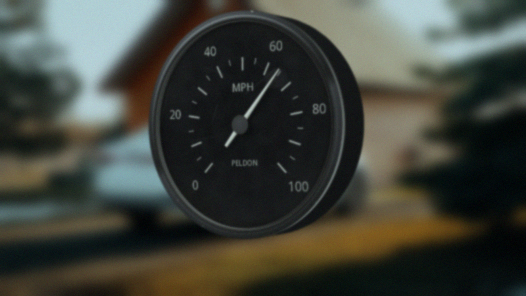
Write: **65** mph
